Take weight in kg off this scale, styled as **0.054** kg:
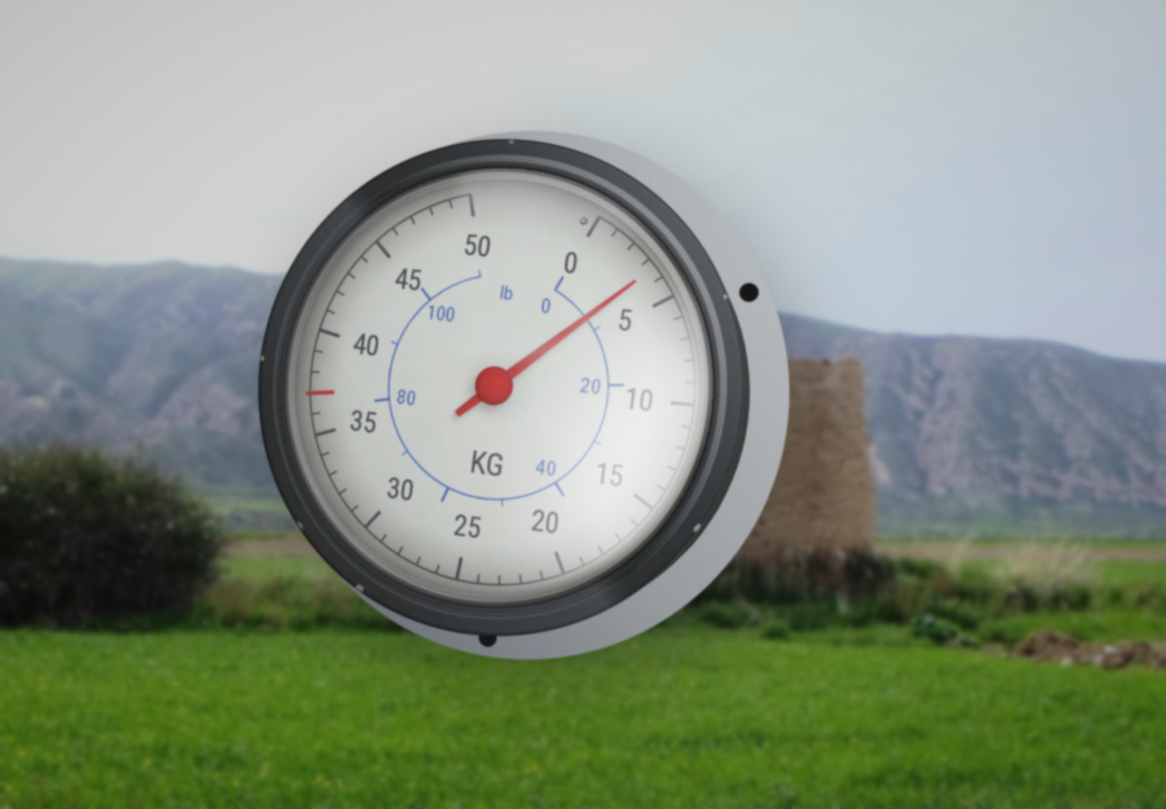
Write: **3.5** kg
